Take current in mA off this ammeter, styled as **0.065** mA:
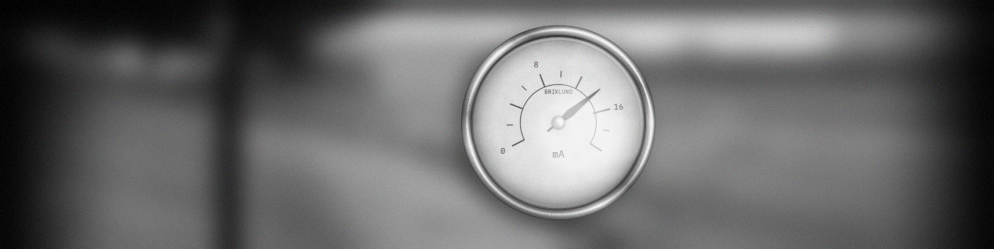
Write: **14** mA
